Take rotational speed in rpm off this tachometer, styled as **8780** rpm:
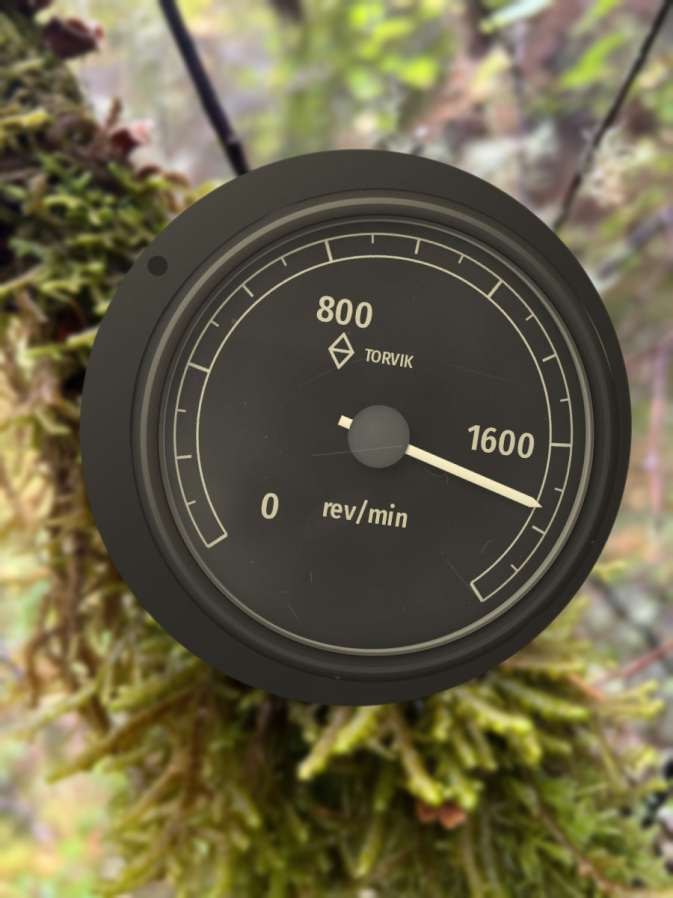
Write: **1750** rpm
